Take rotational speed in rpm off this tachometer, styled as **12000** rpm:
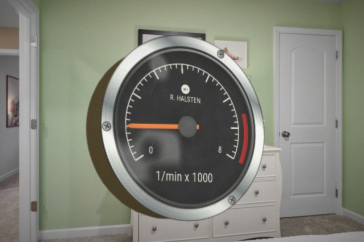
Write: **1000** rpm
